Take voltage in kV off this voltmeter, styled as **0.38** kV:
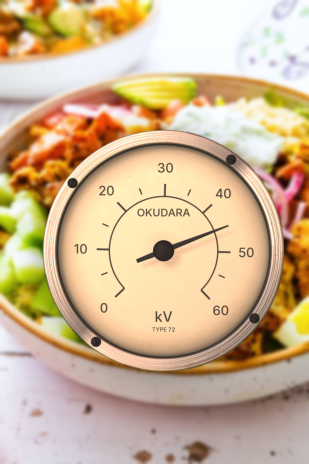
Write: **45** kV
